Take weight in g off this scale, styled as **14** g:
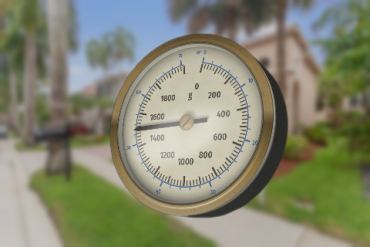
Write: **1500** g
